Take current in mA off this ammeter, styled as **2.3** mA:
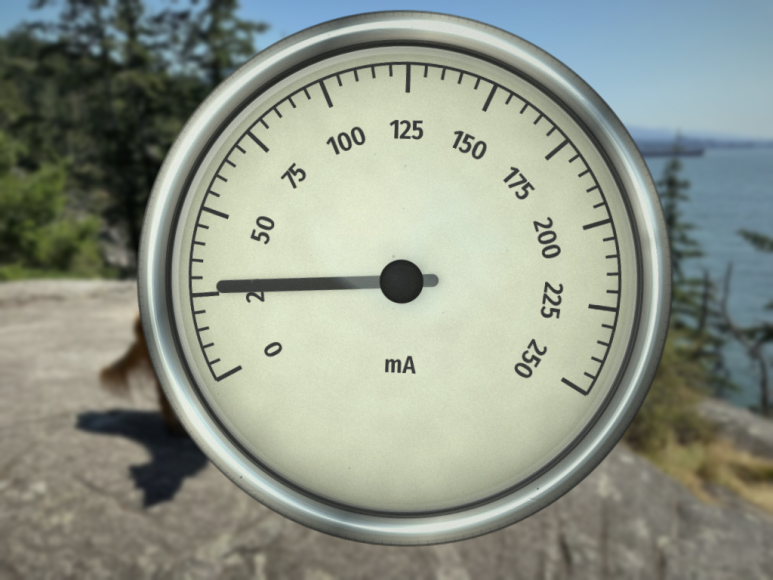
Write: **27.5** mA
